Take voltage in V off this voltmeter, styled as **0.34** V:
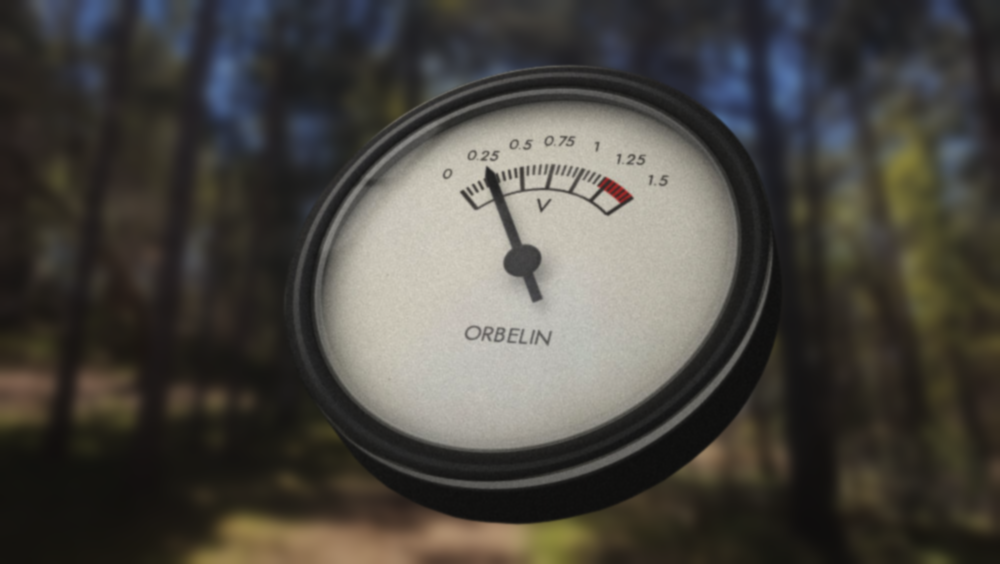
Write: **0.25** V
